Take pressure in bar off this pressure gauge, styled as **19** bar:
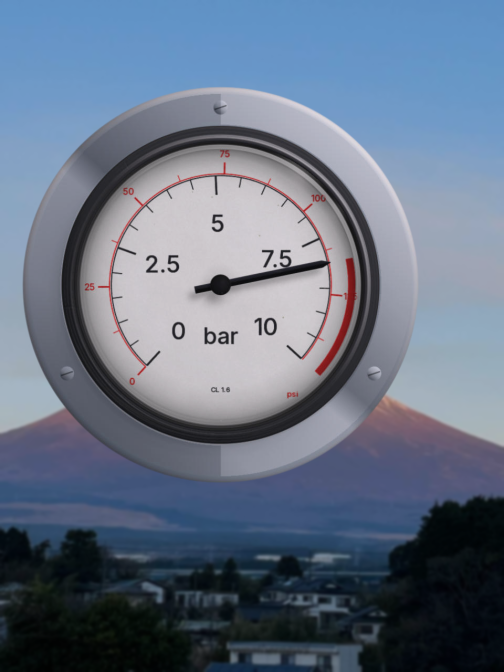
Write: **8** bar
